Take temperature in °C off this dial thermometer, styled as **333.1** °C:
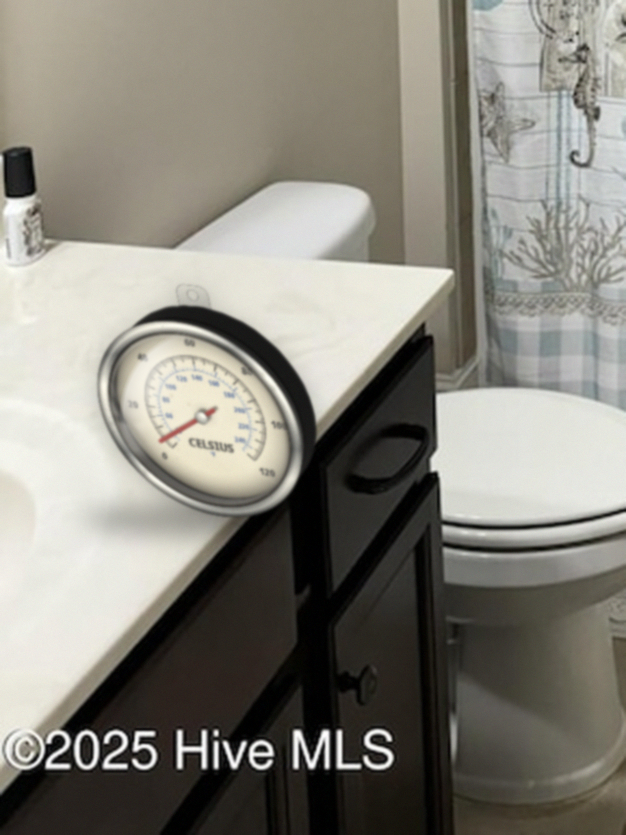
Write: **5** °C
